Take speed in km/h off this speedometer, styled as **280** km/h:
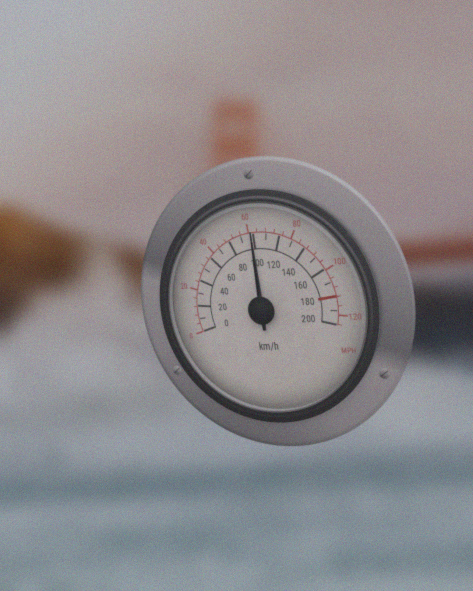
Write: **100** km/h
